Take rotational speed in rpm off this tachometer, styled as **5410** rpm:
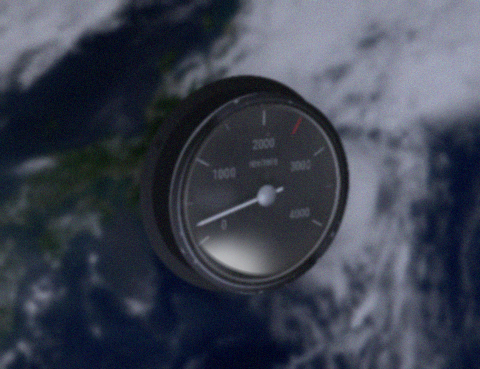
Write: **250** rpm
